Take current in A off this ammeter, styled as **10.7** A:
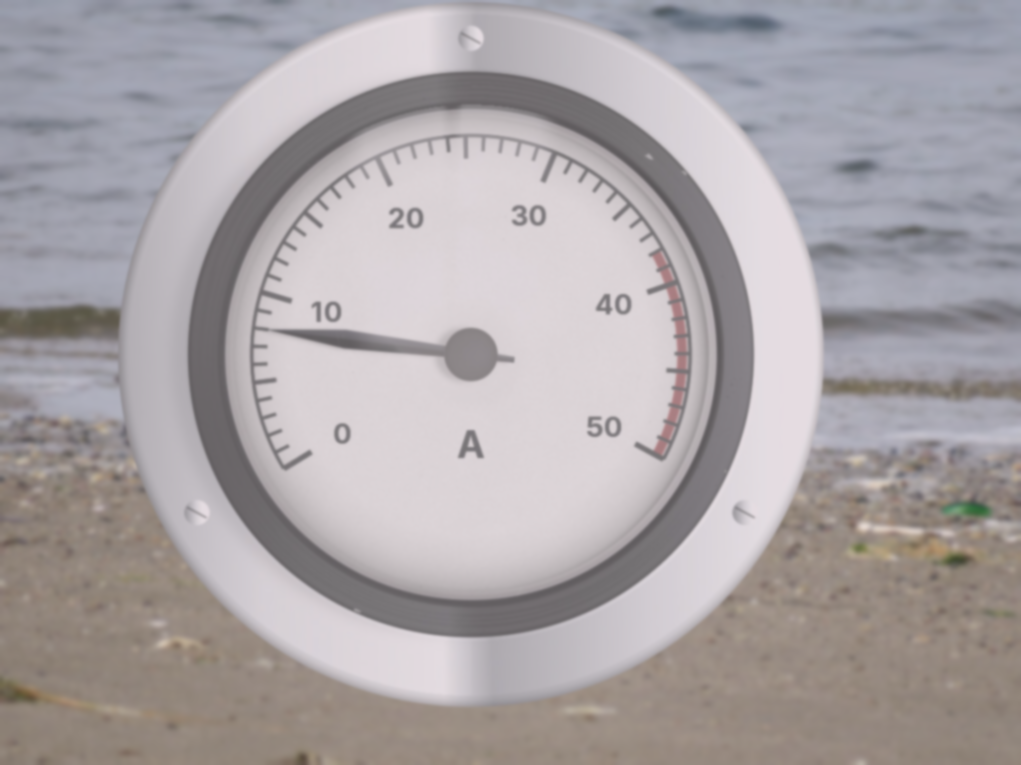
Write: **8** A
